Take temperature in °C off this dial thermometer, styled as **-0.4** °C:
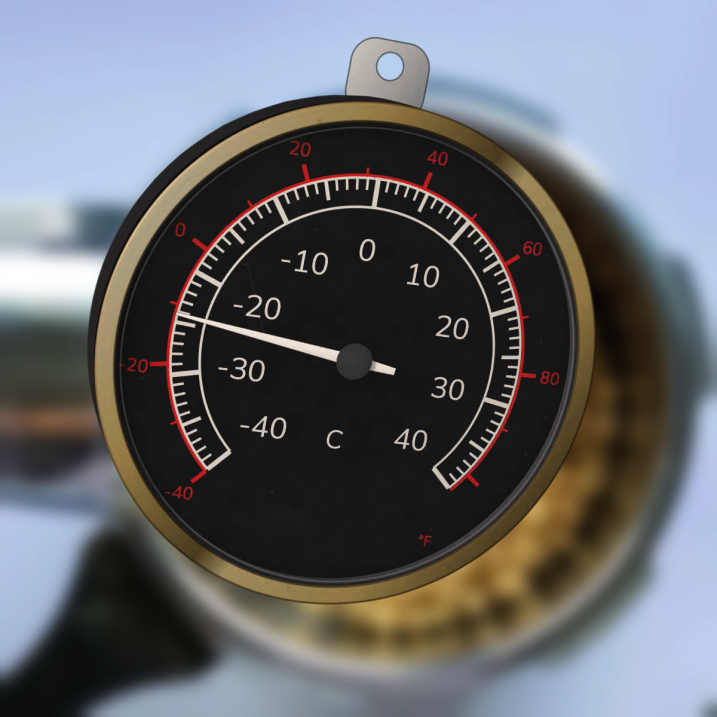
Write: **-24** °C
